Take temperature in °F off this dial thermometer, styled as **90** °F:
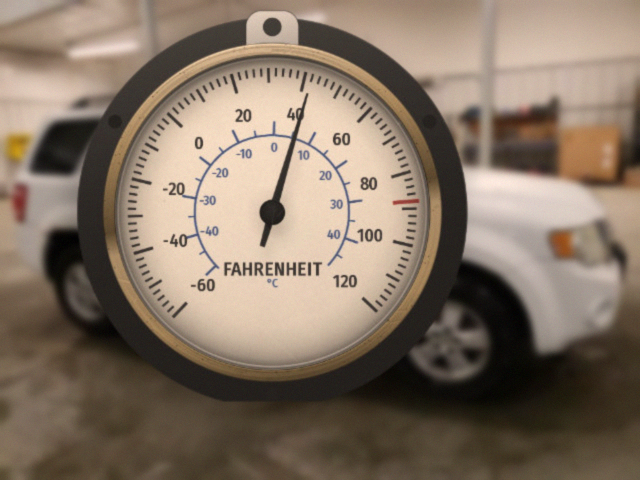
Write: **42** °F
